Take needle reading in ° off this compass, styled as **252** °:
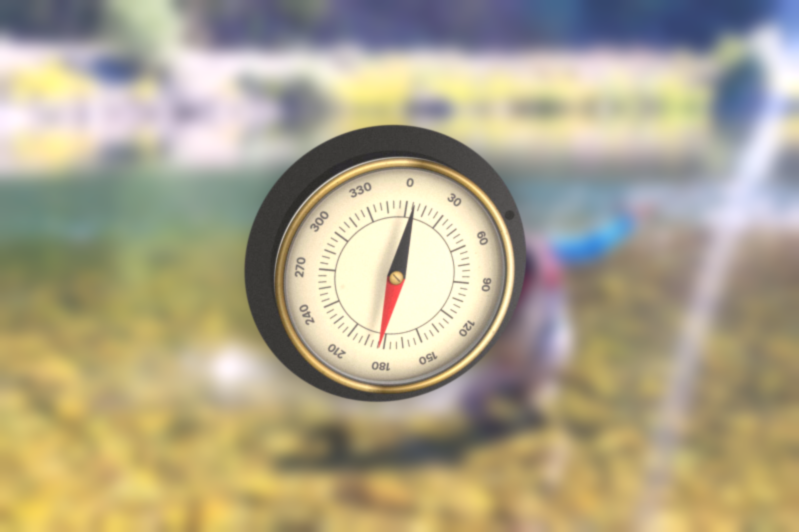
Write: **185** °
